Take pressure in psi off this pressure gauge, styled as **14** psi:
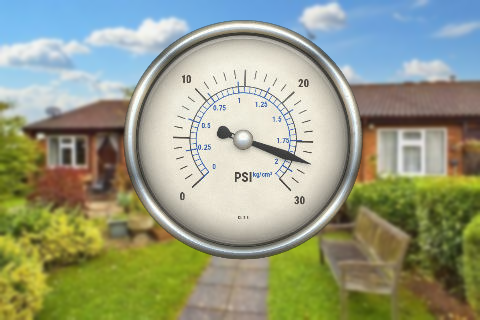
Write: **27** psi
